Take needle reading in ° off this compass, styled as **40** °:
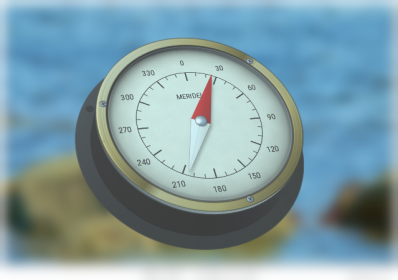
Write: **25** °
